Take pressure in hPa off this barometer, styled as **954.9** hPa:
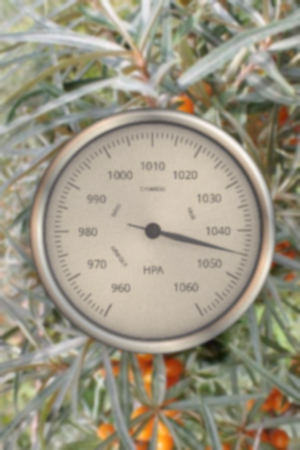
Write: **1045** hPa
